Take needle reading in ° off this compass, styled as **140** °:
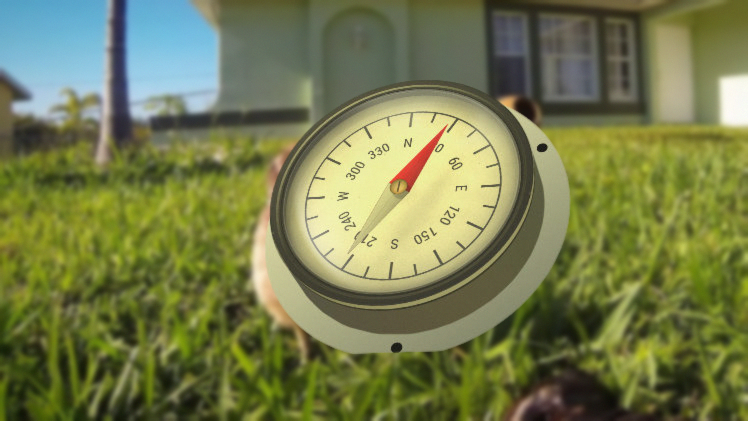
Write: **30** °
